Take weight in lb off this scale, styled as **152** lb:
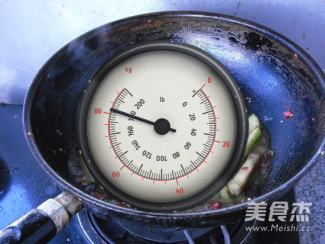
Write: **180** lb
